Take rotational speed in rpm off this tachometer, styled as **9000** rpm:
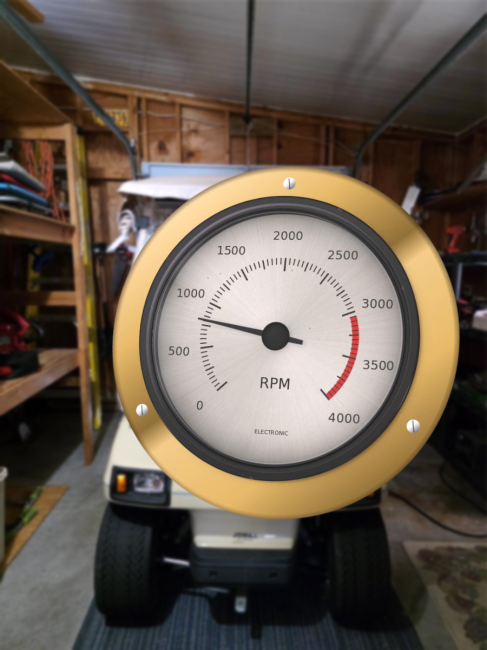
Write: **800** rpm
